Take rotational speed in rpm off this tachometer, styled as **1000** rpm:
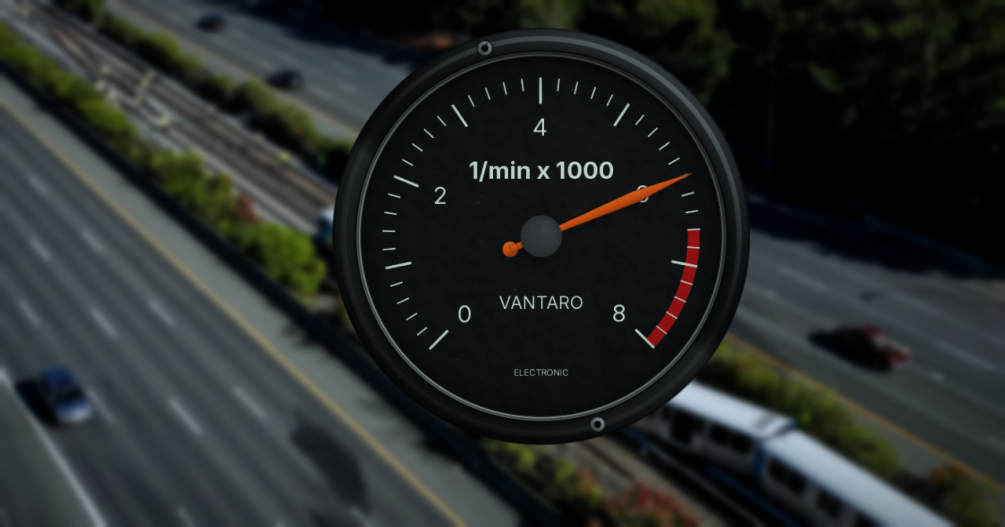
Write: **6000** rpm
